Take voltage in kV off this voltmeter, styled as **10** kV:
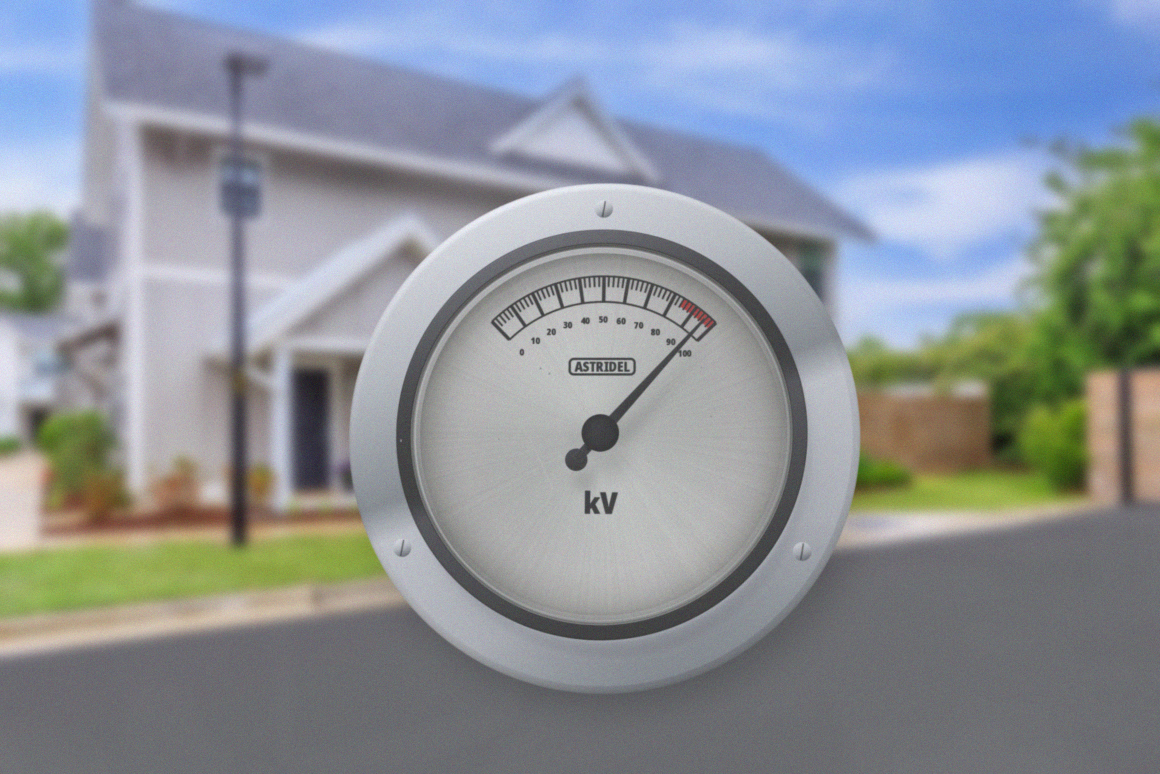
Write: **96** kV
